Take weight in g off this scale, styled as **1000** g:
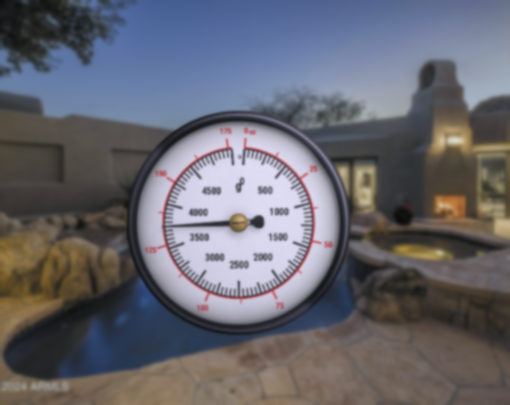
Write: **3750** g
